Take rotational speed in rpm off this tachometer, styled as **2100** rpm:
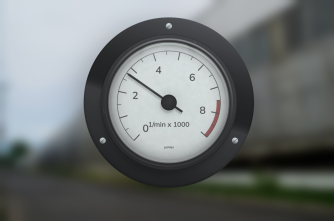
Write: **2750** rpm
